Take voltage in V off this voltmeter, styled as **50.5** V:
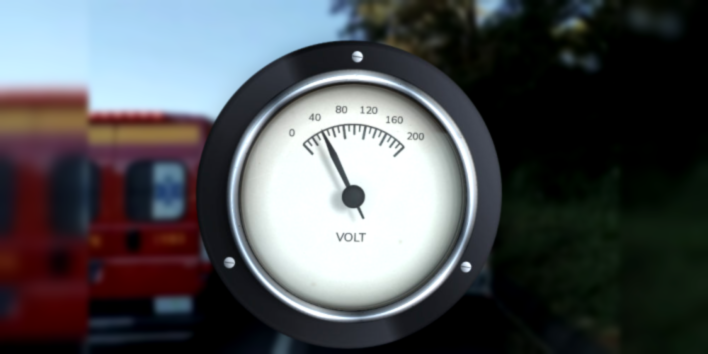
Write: **40** V
